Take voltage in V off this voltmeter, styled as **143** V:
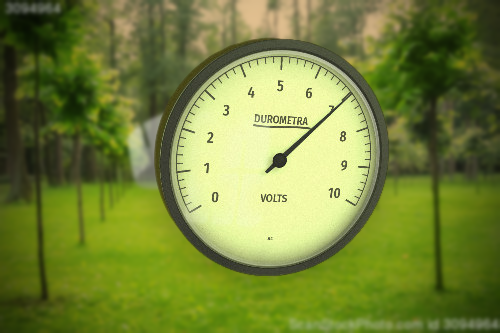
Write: **7** V
